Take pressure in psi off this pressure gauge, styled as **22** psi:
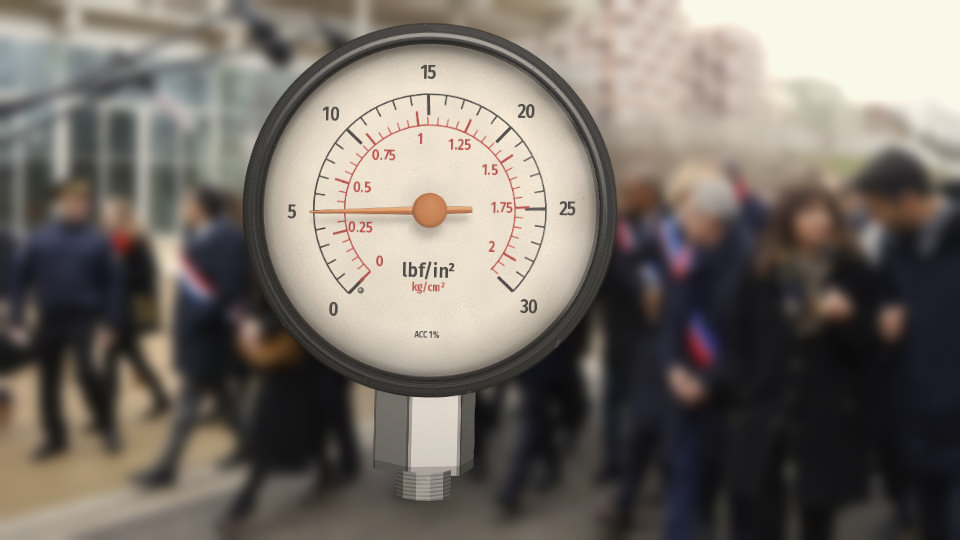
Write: **5** psi
